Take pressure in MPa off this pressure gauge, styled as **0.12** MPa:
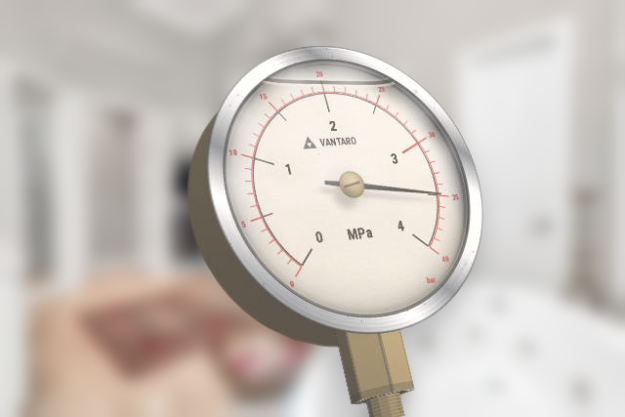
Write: **3.5** MPa
